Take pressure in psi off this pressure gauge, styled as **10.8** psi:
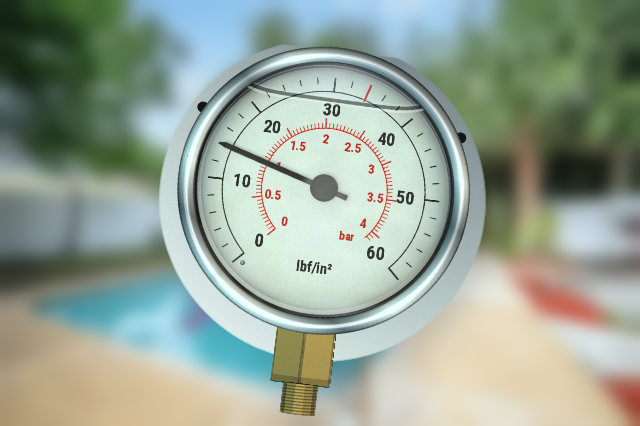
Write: **14** psi
